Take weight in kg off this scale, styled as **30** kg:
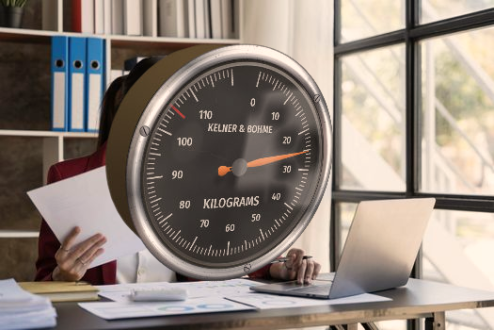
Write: **25** kg
